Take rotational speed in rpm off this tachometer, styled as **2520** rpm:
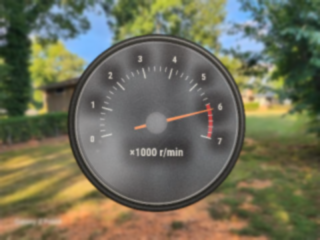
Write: **6000** rpm
